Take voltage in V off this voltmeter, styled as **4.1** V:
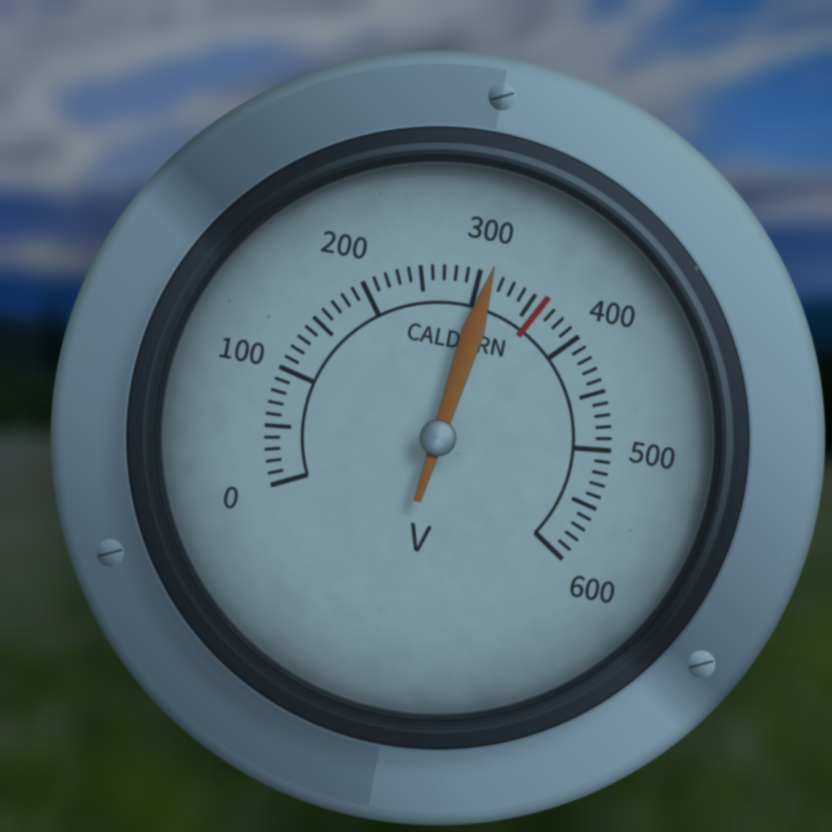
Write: **310** V
